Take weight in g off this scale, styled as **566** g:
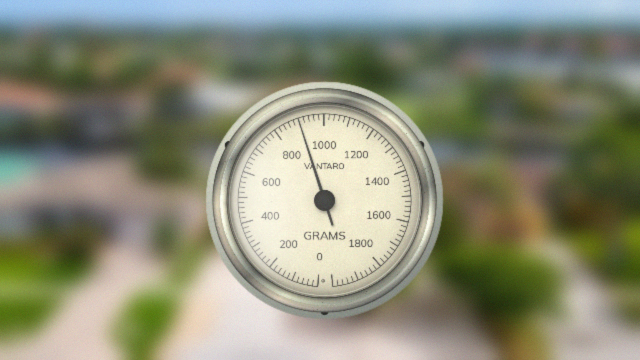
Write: **900** g
